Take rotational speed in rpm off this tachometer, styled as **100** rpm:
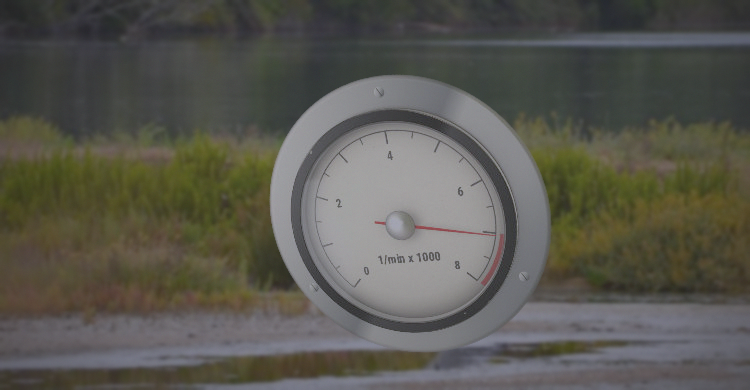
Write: **7000** rpm
